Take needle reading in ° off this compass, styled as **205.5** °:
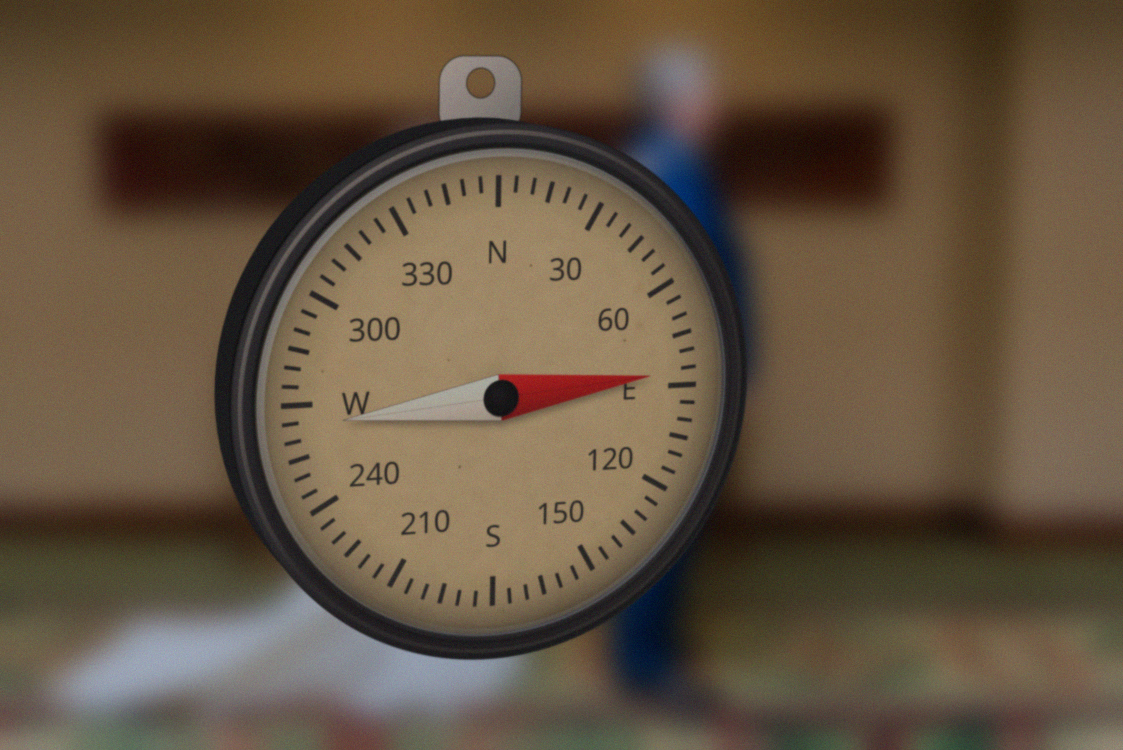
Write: **85** °
